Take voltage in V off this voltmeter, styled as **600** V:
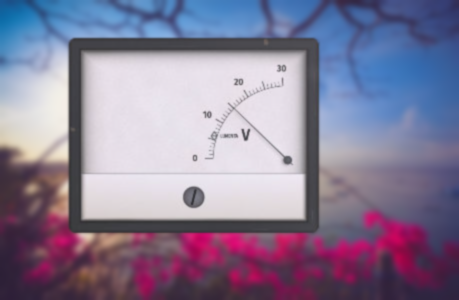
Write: **15** V
